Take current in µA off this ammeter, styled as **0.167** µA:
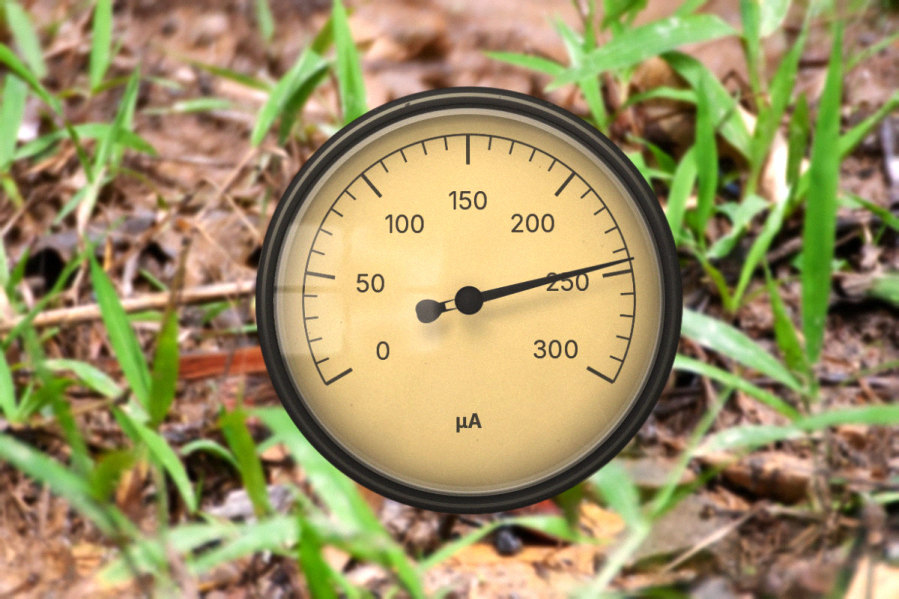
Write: **245** µA
